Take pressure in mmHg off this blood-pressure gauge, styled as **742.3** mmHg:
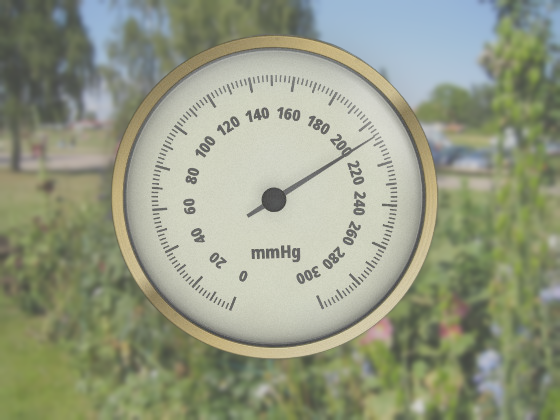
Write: **206** mmHg
